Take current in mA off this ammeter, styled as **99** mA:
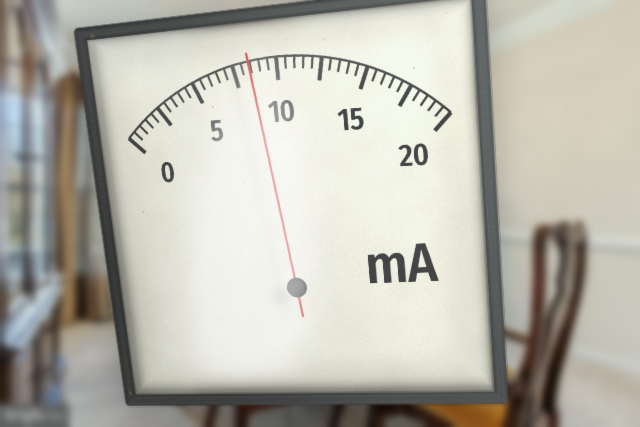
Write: **8.5** mA
